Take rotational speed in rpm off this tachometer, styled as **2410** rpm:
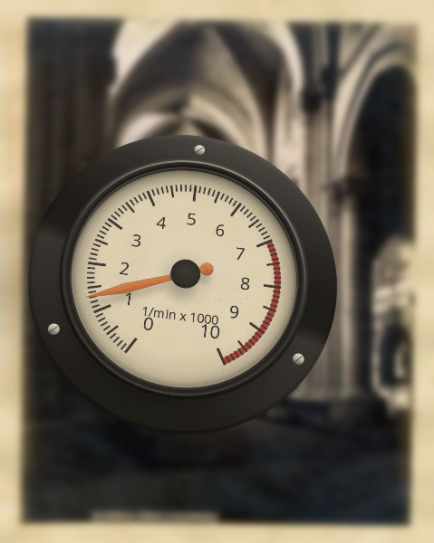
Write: **1300** rpm
